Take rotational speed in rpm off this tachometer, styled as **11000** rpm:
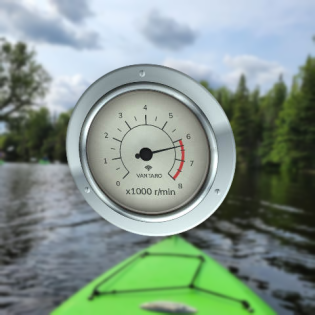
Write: **6250** rpm
